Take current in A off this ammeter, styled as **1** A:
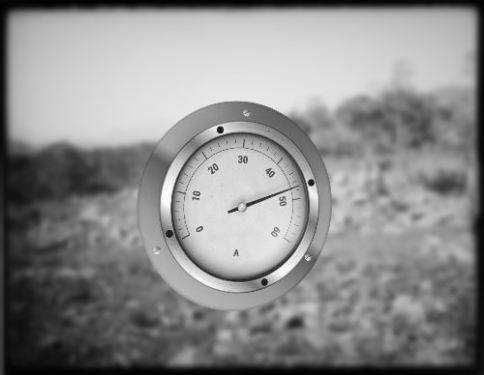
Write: **47** A
